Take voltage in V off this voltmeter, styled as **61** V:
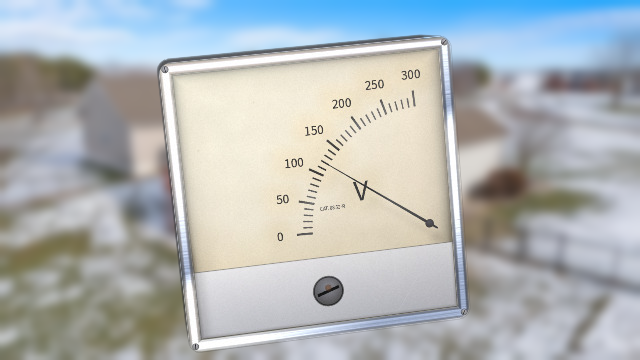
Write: **120** V
